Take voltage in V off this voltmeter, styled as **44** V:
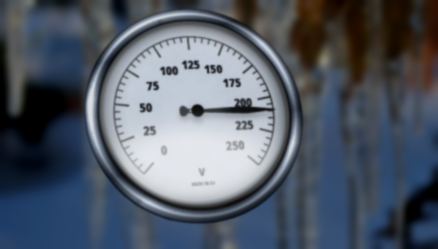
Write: **210** V
